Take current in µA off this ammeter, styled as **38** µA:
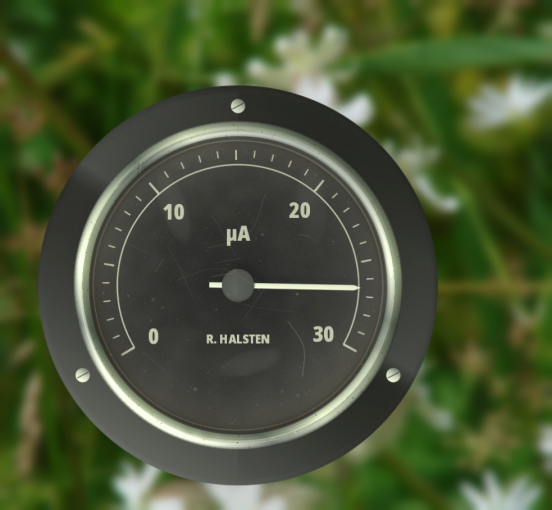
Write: **26.5** µA
